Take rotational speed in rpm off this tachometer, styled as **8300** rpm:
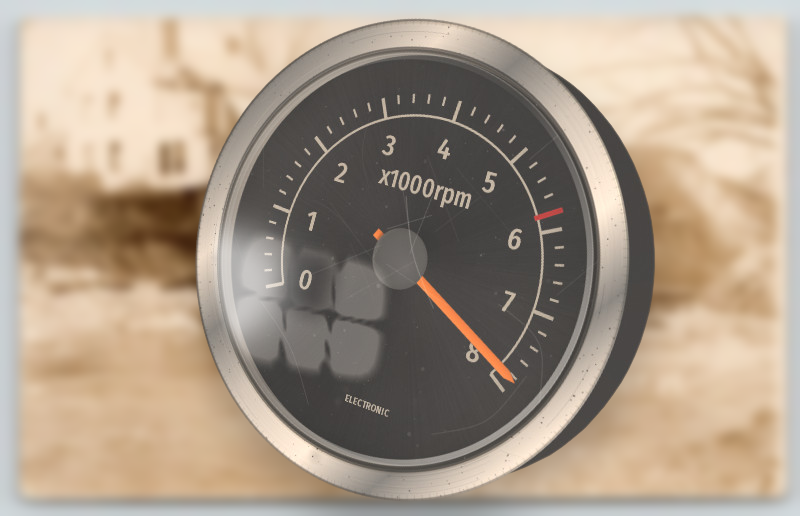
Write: **7800** rpm
